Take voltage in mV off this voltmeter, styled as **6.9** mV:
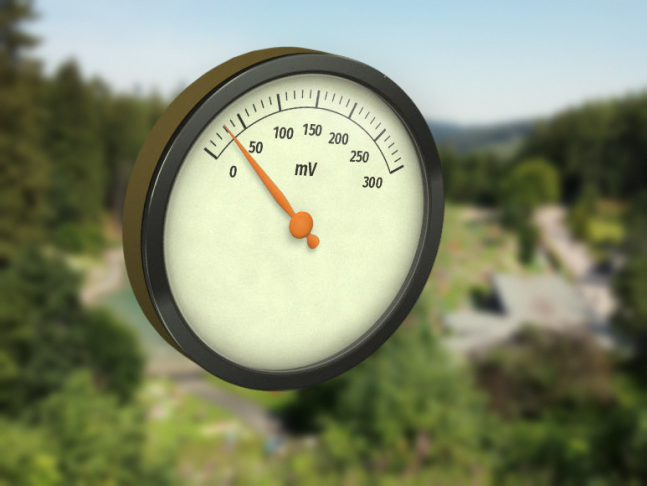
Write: **30** mV
